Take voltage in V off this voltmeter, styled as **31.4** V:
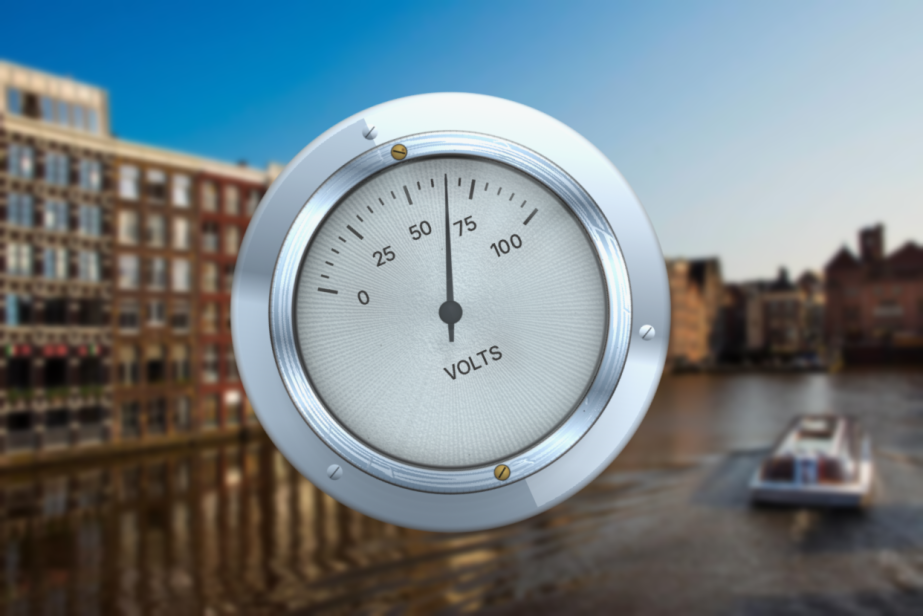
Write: **65** V
